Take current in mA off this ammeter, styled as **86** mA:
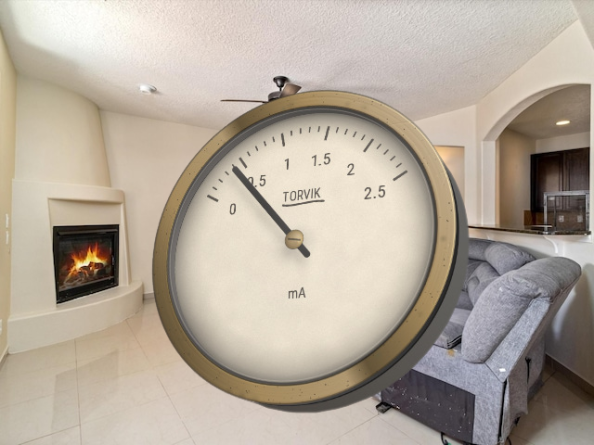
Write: **0.4** mA
